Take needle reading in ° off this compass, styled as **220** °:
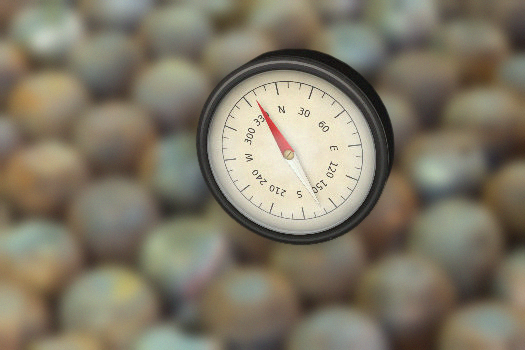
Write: **340** °
